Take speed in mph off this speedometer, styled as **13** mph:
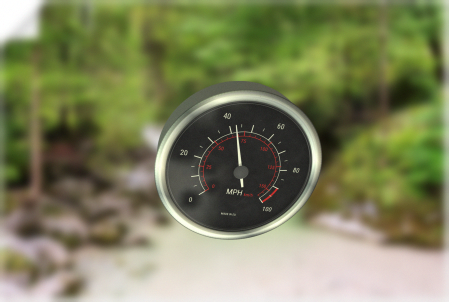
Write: **42.5** mph
